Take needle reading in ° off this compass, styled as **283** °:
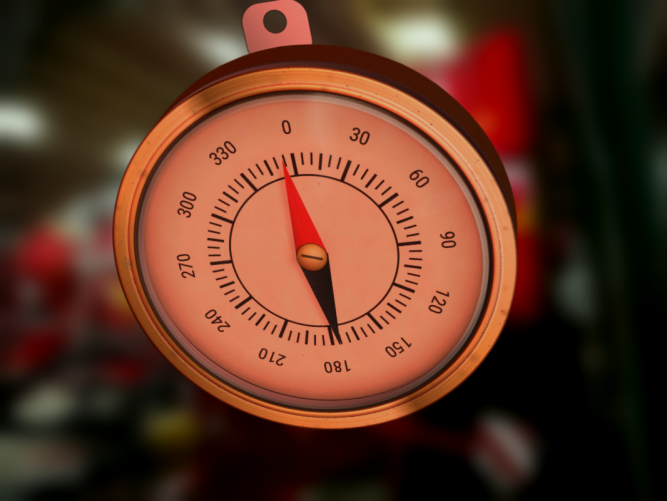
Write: **355** °
